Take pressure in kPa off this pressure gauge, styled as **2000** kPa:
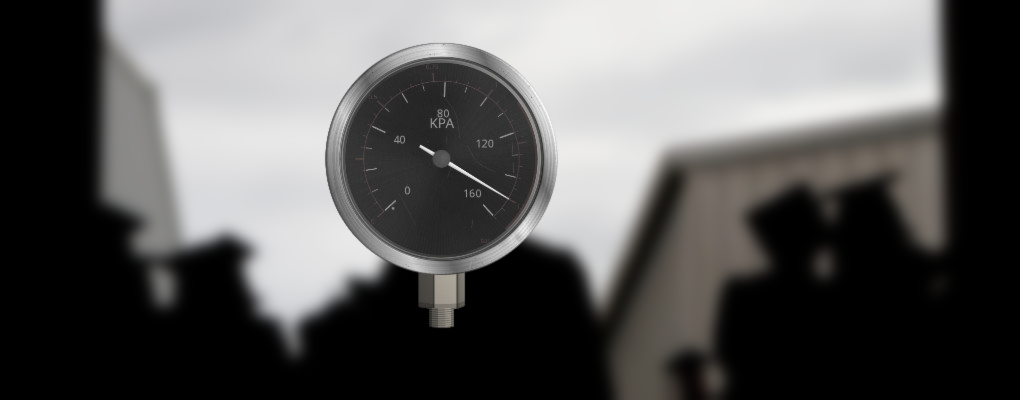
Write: **150** kPa
